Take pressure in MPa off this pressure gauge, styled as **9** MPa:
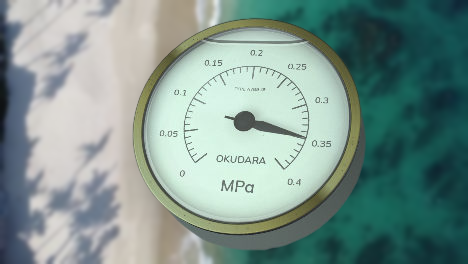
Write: **0.35** MPa
